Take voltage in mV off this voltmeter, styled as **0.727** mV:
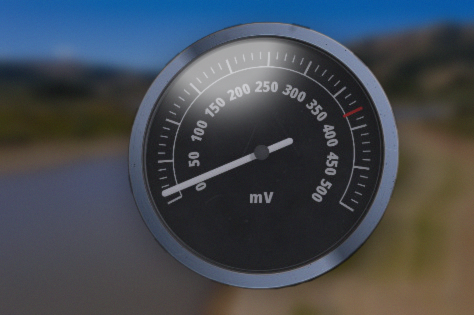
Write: **10** mV
